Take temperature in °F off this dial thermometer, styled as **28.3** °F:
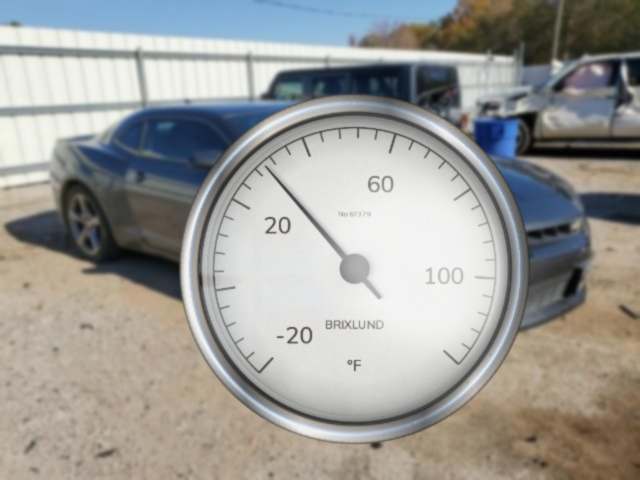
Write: **30** °F
